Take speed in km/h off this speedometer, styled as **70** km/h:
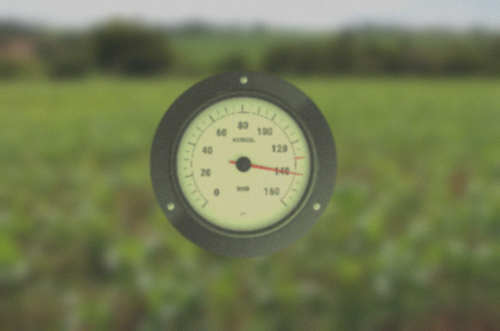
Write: **140** km/h
